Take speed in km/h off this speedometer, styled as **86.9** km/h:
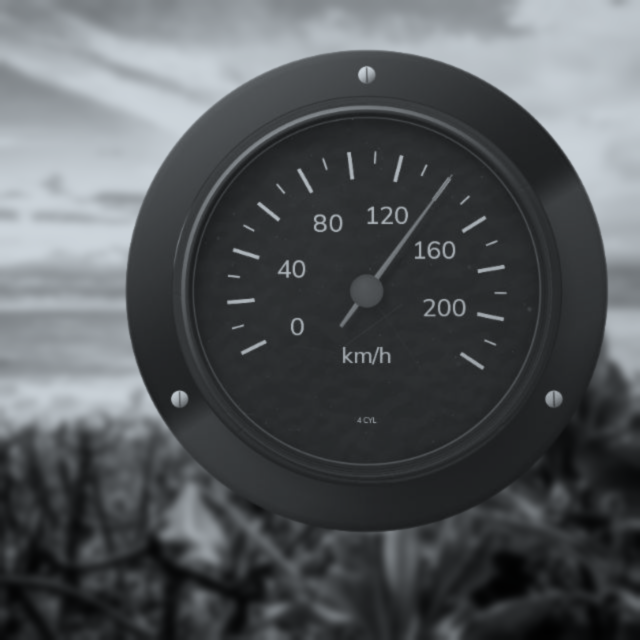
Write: **140** km/h
